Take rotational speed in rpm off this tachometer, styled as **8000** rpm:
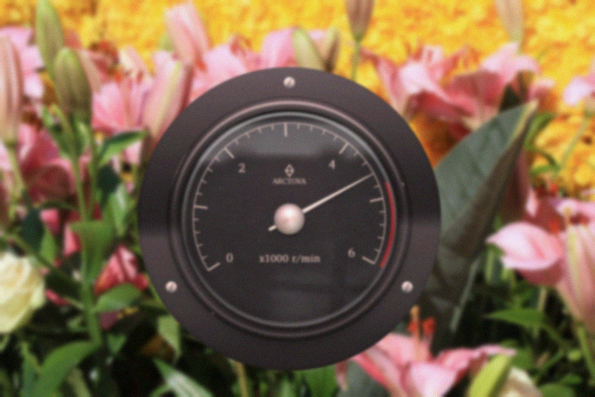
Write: **4600** rpm
